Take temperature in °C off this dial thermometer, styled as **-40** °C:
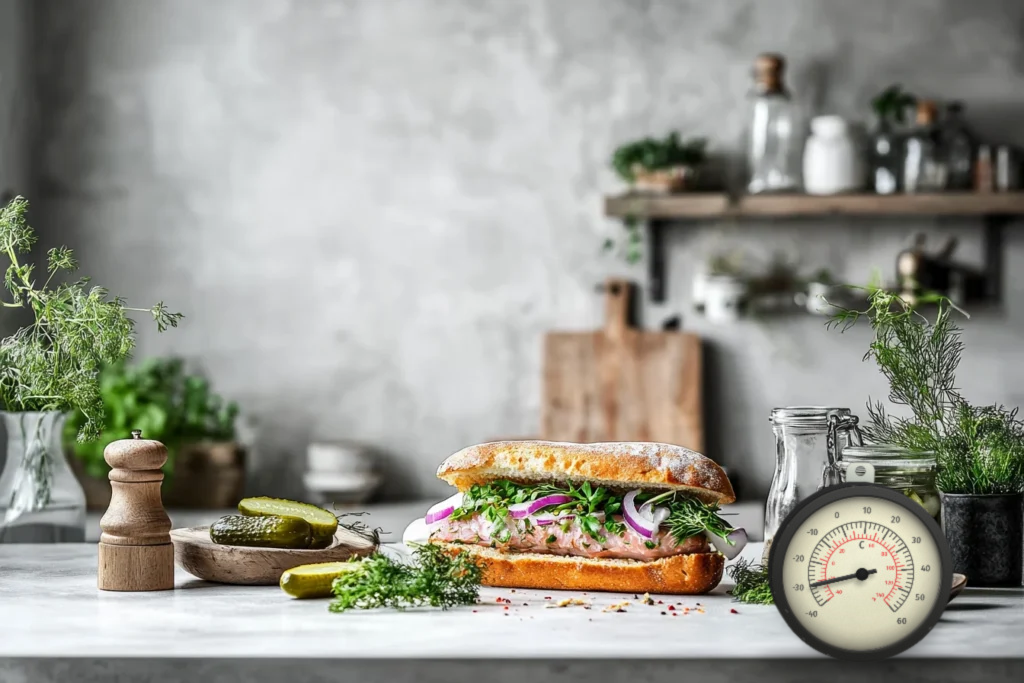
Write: **-30** °C
